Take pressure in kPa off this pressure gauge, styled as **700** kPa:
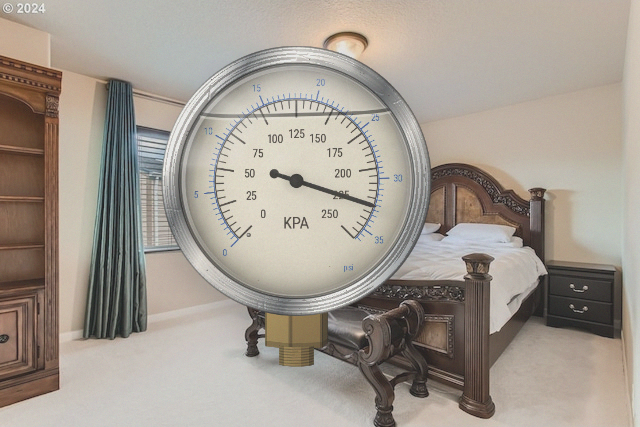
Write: **225** kPa
